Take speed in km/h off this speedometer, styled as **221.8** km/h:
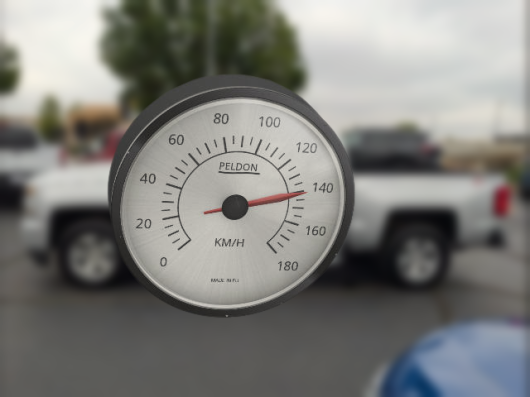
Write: **140** km/h
